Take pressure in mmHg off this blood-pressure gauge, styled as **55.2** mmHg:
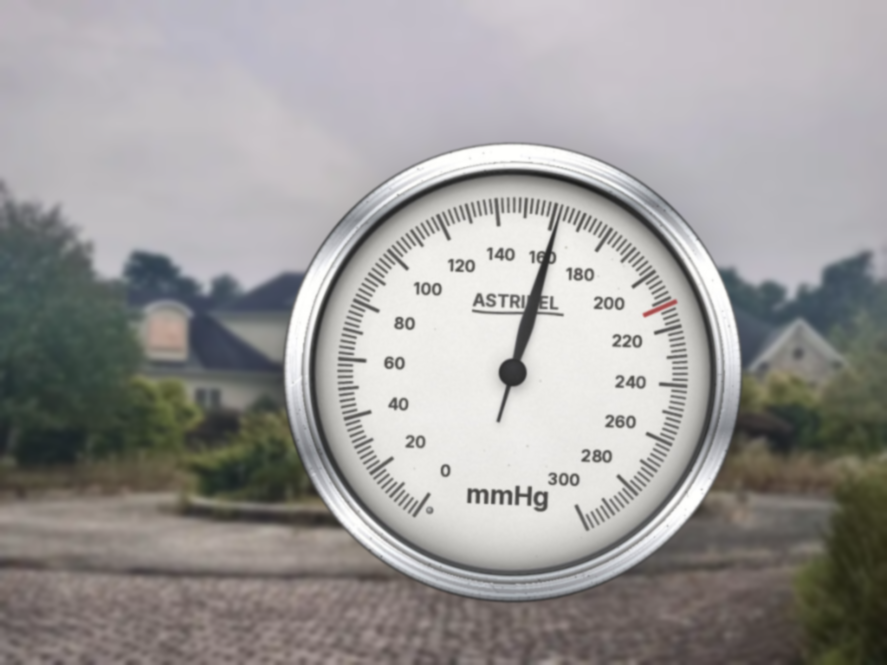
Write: **162** mmHg
